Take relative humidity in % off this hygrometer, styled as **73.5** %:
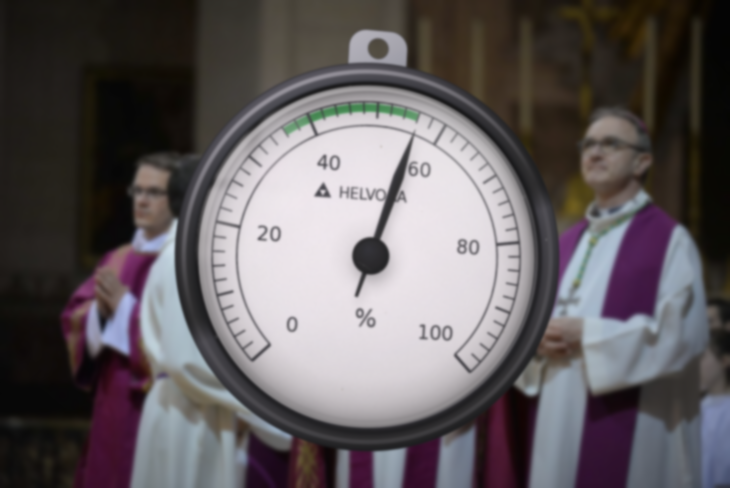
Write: **56** %
